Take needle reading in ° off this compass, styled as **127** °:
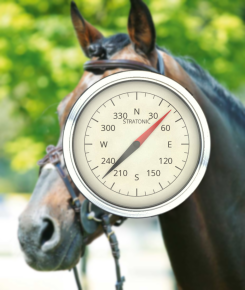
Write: **45** °
